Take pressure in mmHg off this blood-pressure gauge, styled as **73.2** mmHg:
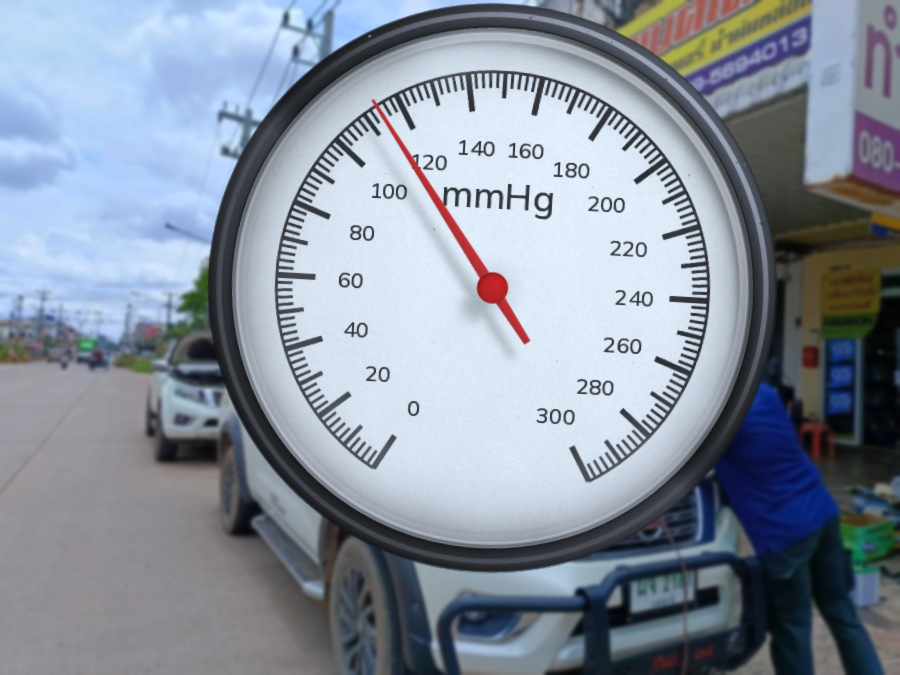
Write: **114** mmHg
